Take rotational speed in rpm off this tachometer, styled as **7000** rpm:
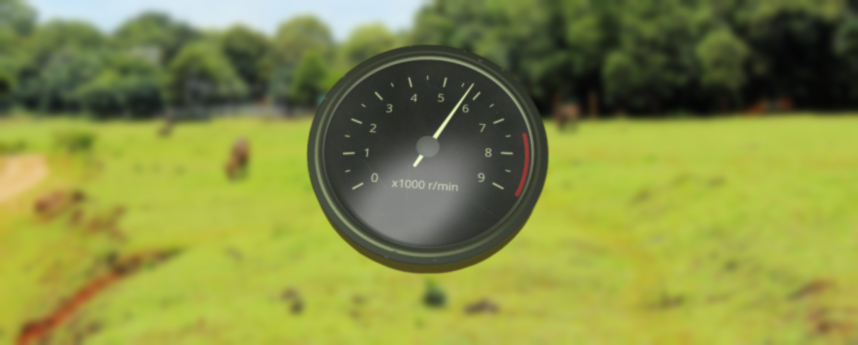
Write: **5750** rpm
